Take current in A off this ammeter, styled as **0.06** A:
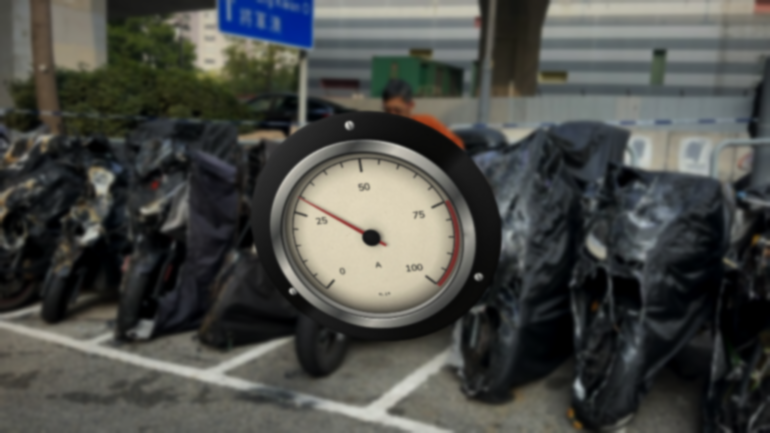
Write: **30** A
